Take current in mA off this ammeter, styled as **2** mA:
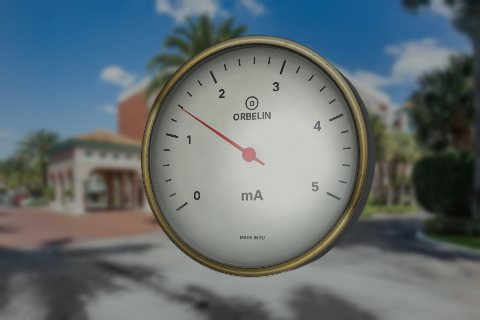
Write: **1.4** mA
